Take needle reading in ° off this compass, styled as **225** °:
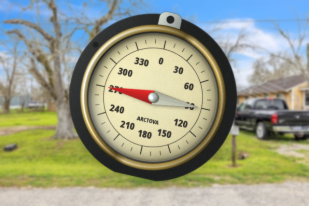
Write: **270** °
